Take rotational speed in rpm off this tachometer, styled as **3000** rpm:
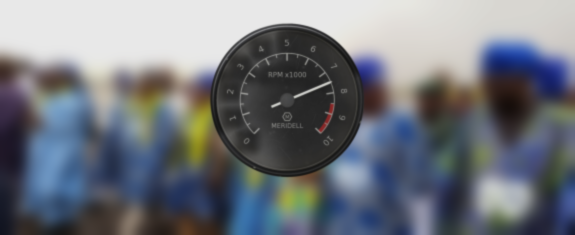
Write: **7500** rpm
